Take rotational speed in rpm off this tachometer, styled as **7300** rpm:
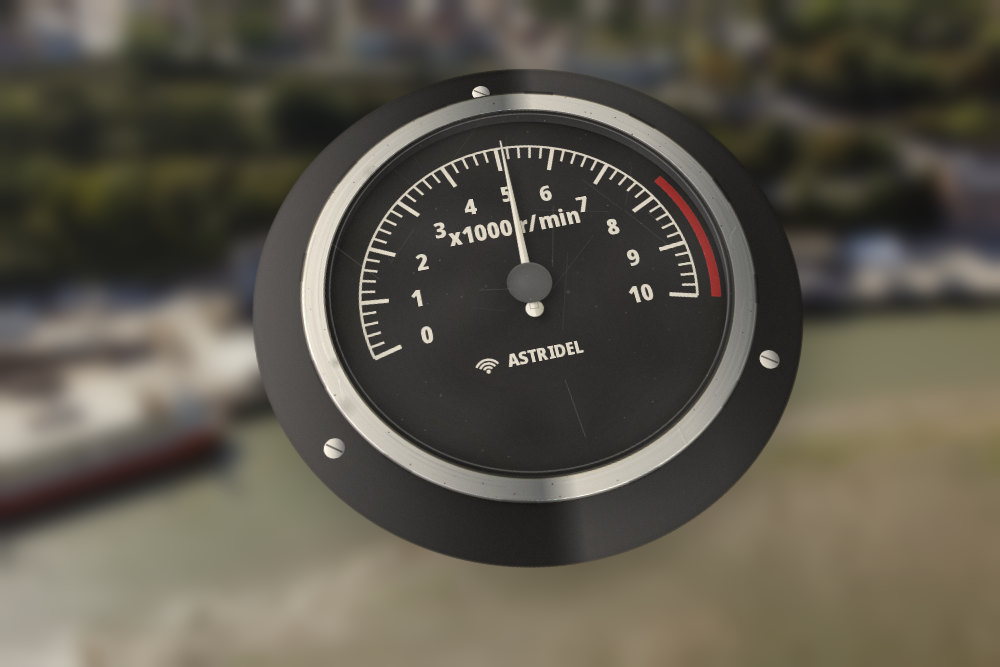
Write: **5100** rpm
